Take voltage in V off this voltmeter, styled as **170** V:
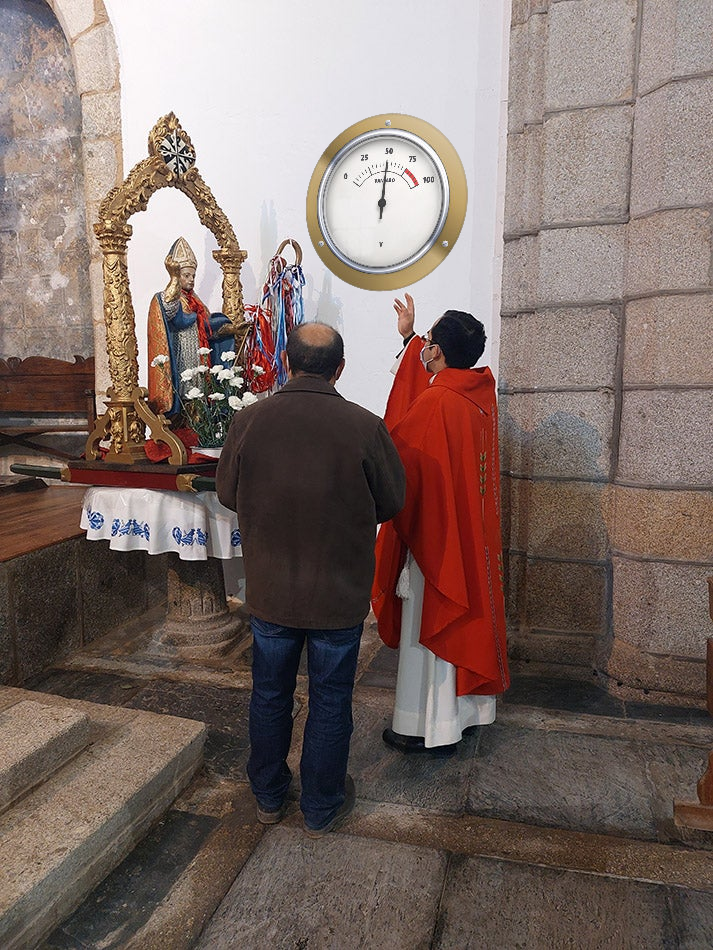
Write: **50** V
